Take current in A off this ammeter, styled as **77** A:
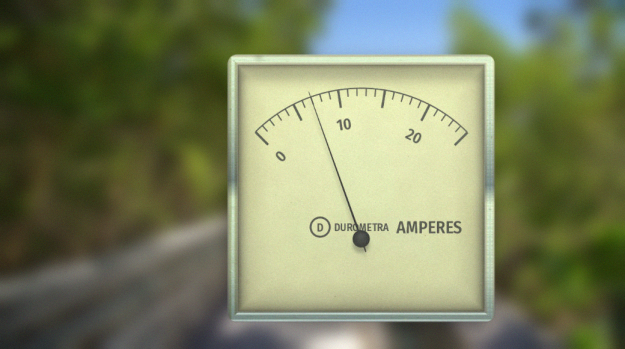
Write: **7** A
